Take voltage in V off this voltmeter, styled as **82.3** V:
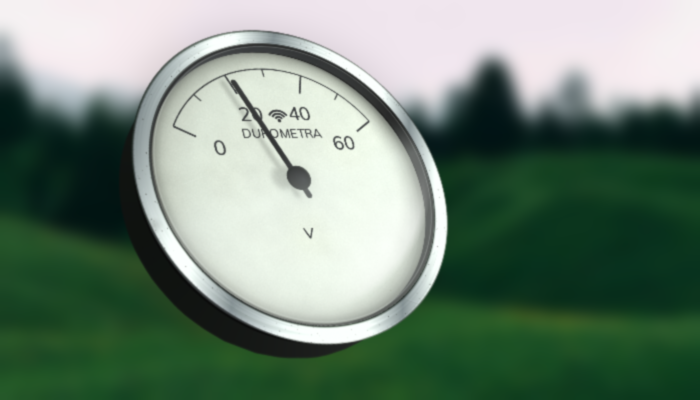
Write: **20** V
